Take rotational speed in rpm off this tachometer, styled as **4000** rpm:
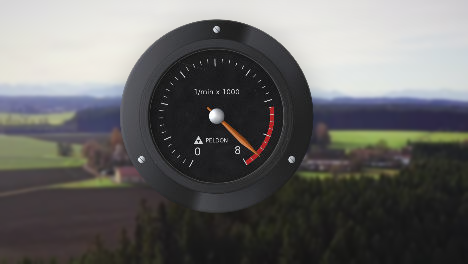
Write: **7600** rpm
